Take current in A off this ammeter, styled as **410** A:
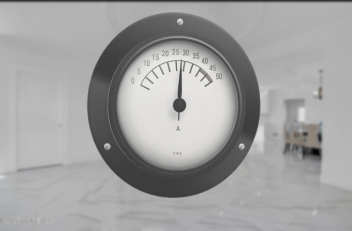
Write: **27.5** A
